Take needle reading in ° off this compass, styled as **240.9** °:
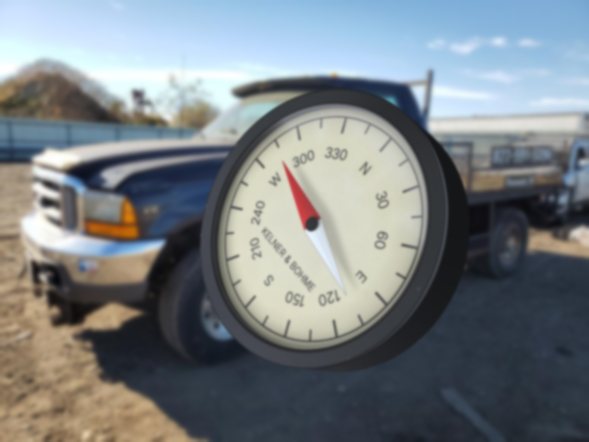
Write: **285** °
